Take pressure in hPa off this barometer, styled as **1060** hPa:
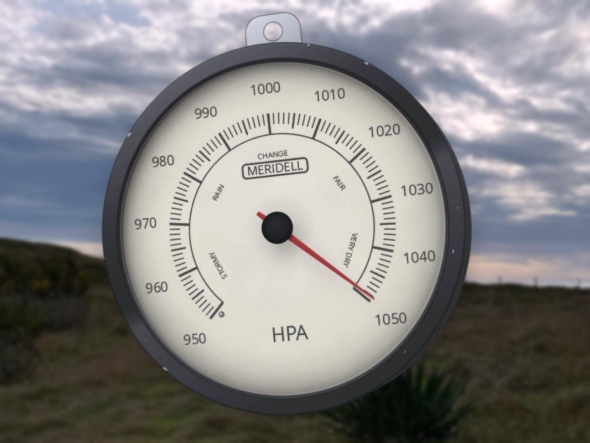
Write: **1049** hPa
